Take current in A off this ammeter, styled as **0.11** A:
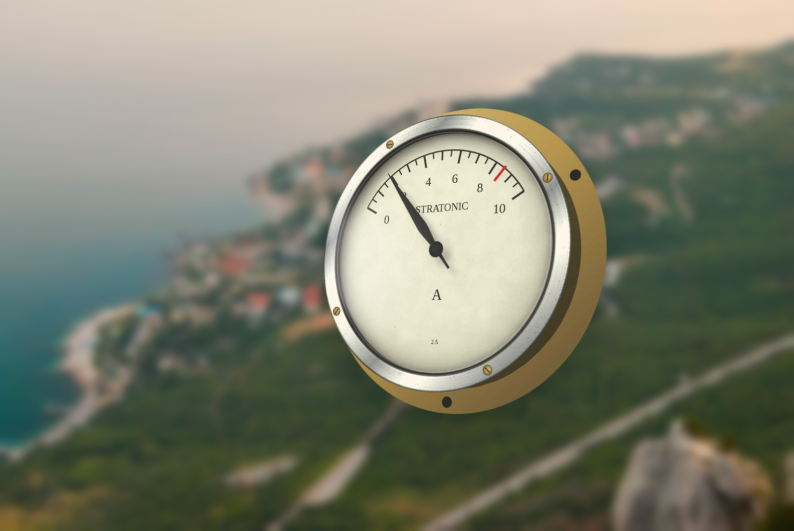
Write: **2** A
